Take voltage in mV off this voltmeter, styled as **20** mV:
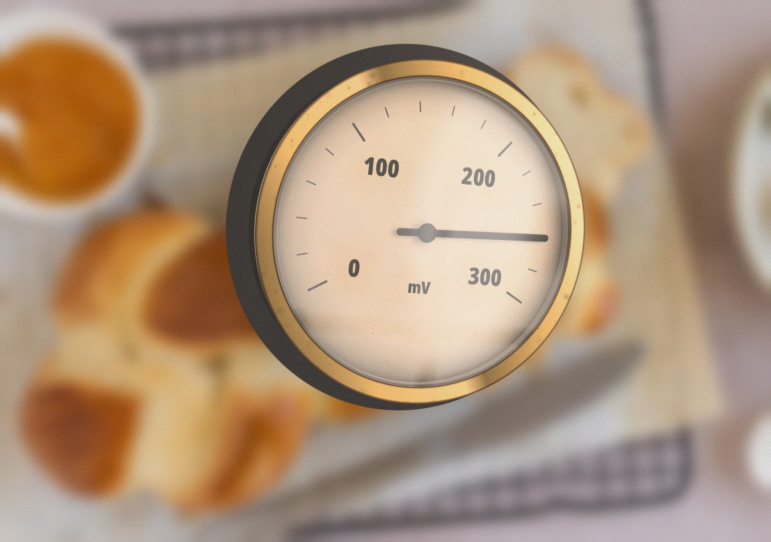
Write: **260** mV
